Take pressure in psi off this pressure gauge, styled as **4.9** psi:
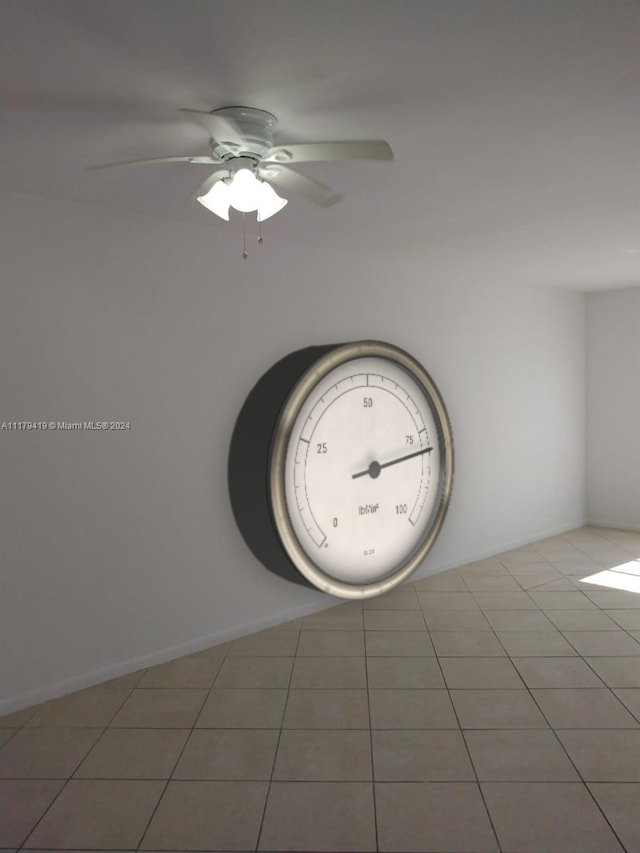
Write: **80** psi
